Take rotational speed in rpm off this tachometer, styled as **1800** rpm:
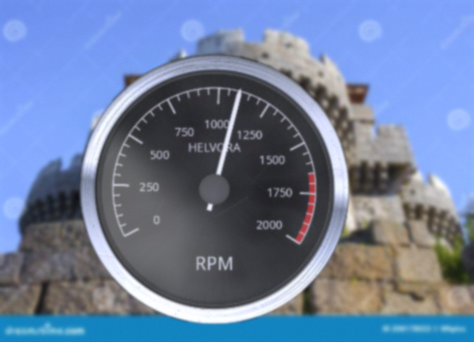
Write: **1100** rpm
